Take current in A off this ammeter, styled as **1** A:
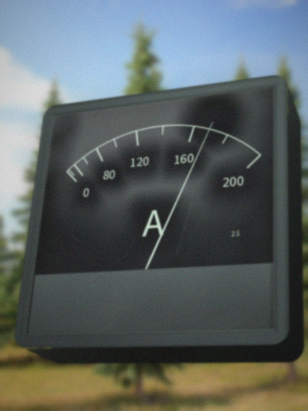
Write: **170** A
